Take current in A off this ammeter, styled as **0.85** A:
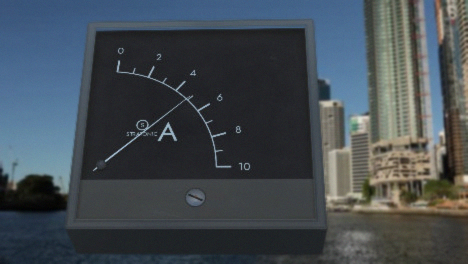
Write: **5** A
